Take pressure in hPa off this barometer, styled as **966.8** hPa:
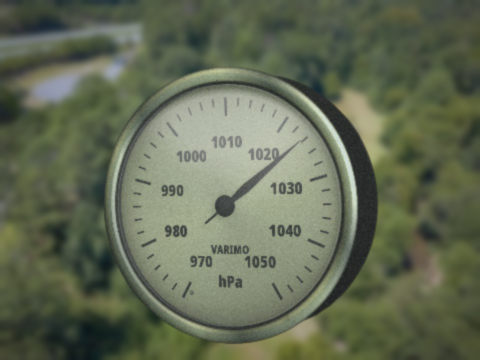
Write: **1024** hPa
